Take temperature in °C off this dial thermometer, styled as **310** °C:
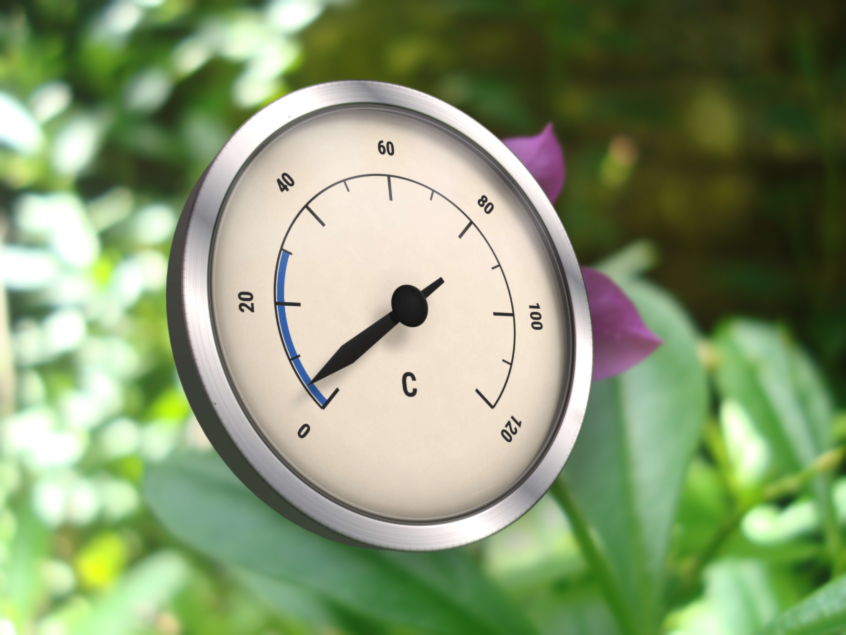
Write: **5** °C
